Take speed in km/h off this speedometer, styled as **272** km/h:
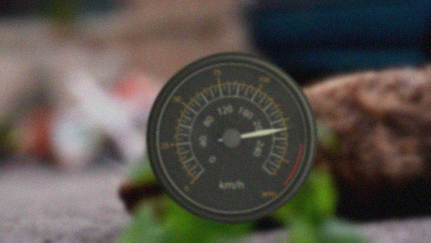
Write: **210** km/h
